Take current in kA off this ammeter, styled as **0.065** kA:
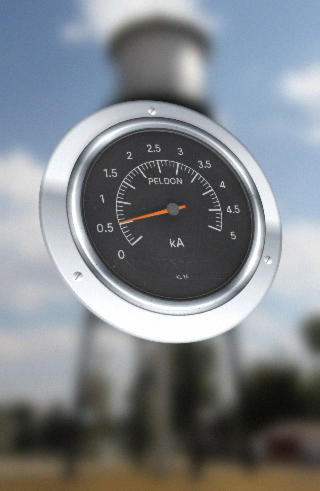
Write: **0.5** kA
